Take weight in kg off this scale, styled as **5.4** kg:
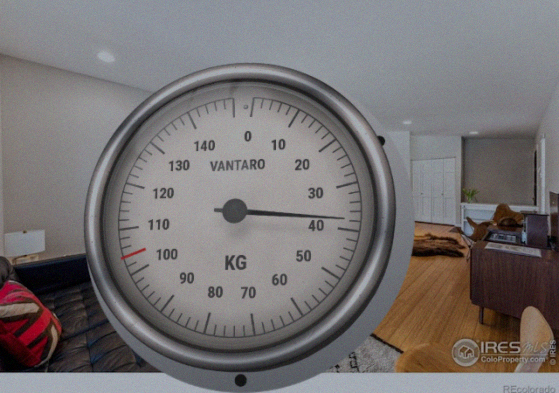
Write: **38** kg
